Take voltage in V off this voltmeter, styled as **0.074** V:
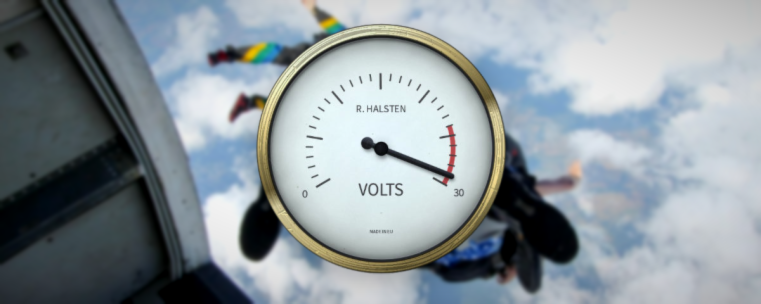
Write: **29** V
